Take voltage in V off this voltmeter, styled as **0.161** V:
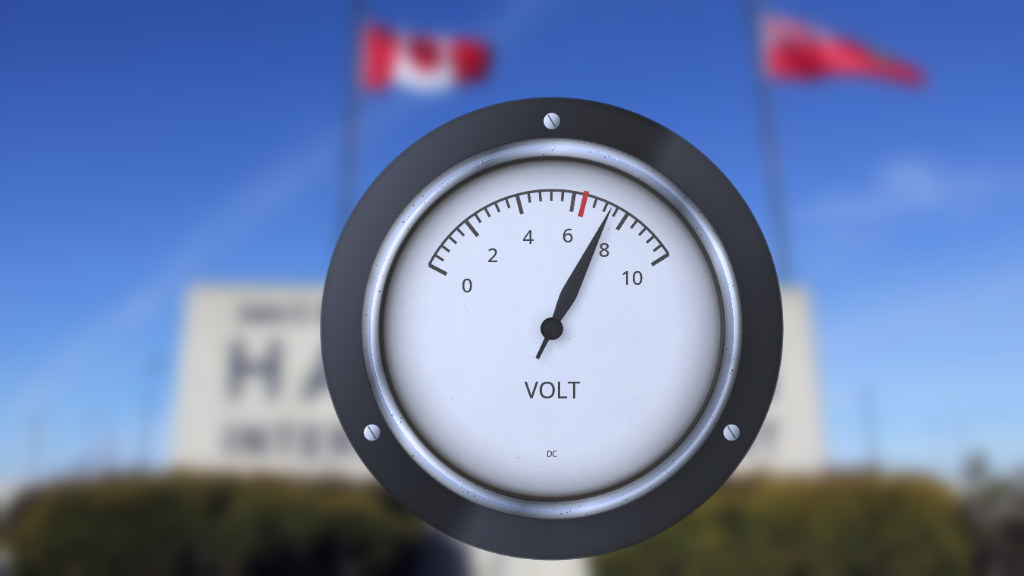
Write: **7.4** V
